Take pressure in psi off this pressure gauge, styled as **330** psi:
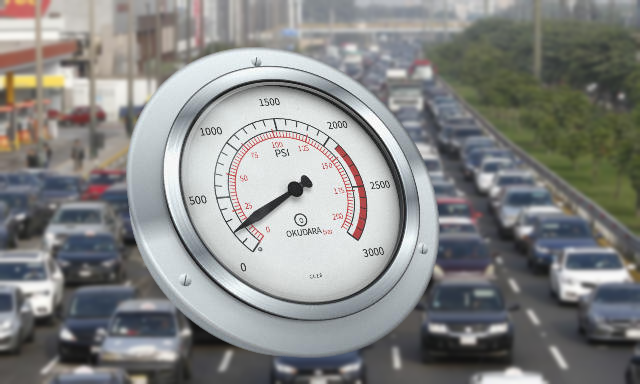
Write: **200** psi
